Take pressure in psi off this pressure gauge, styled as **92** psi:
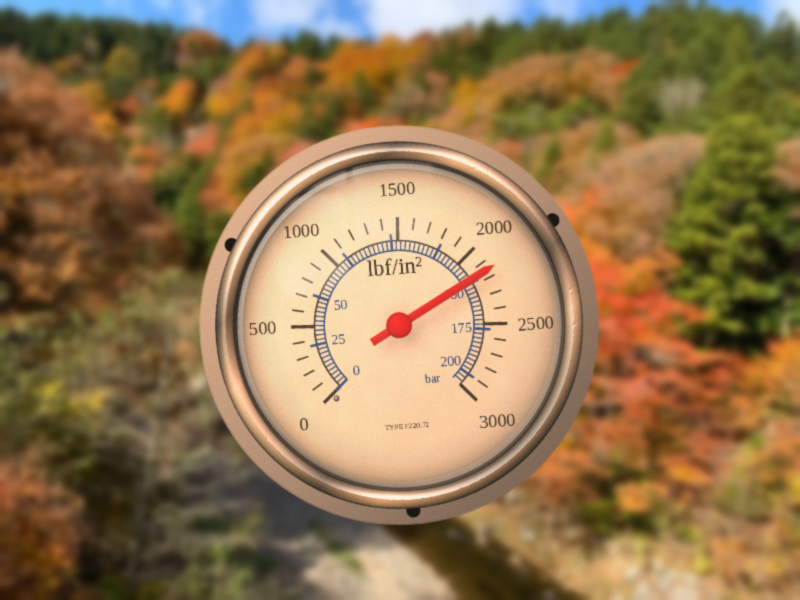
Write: **2150** psi
